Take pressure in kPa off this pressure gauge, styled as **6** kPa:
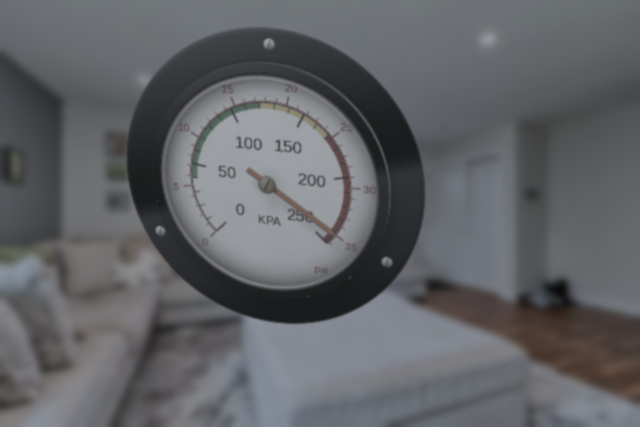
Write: **240** kPa
